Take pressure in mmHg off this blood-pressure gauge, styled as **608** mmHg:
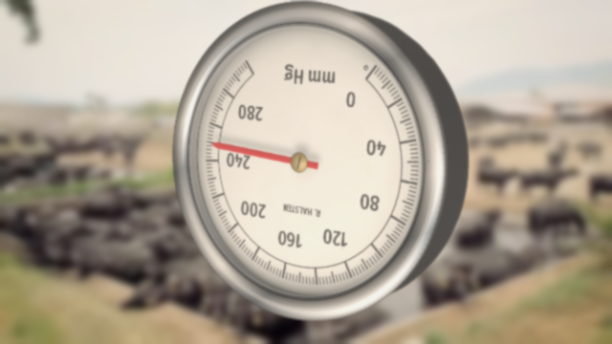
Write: **250** mmHg
